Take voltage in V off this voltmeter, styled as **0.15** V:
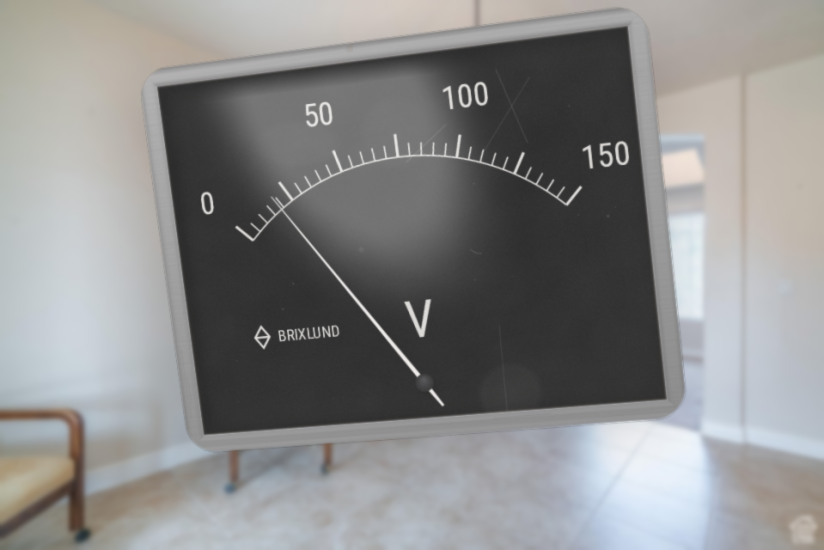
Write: **20** V
